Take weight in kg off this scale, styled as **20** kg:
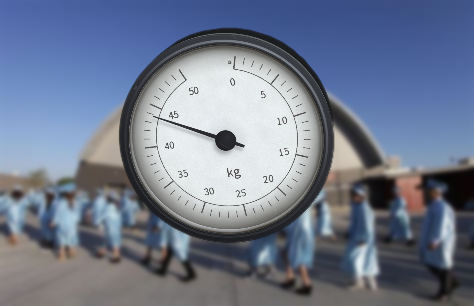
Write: **44** kg
